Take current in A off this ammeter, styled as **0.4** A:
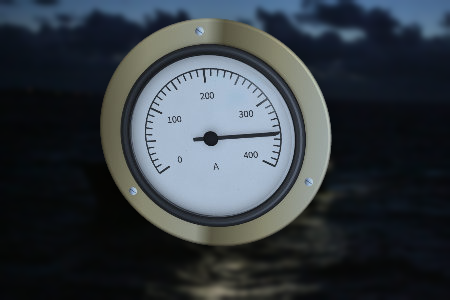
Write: **350** A
